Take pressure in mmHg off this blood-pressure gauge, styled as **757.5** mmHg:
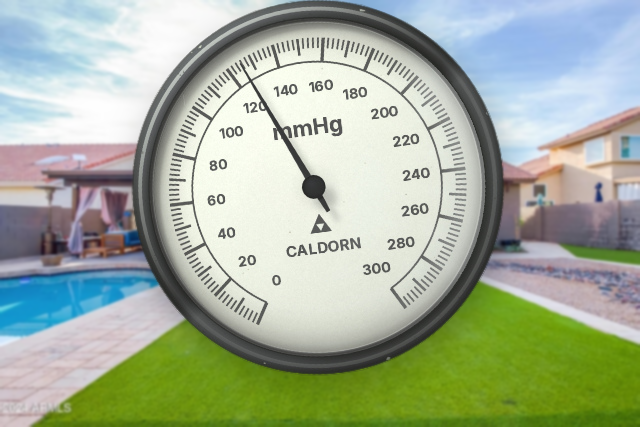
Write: **126** mmHg
